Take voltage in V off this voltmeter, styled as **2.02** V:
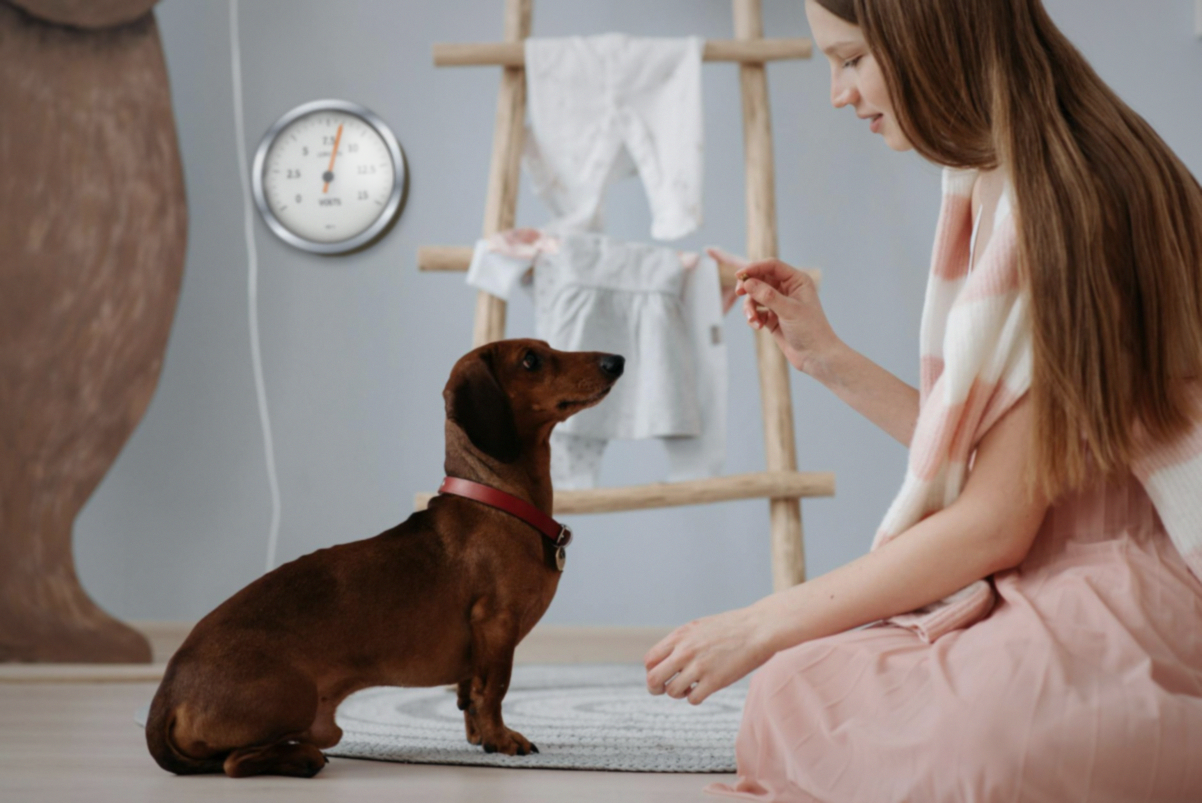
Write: **8.5** V
